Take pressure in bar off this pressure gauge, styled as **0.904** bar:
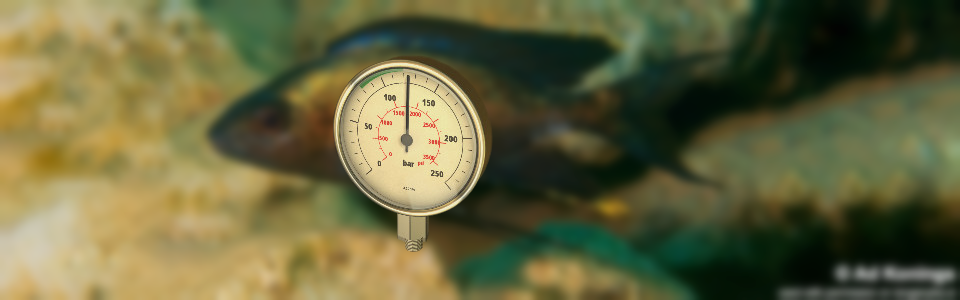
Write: **125** bar
